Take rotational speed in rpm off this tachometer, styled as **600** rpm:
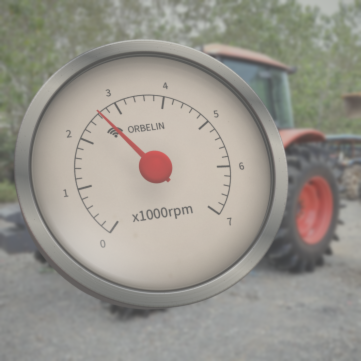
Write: **2600** rpm
